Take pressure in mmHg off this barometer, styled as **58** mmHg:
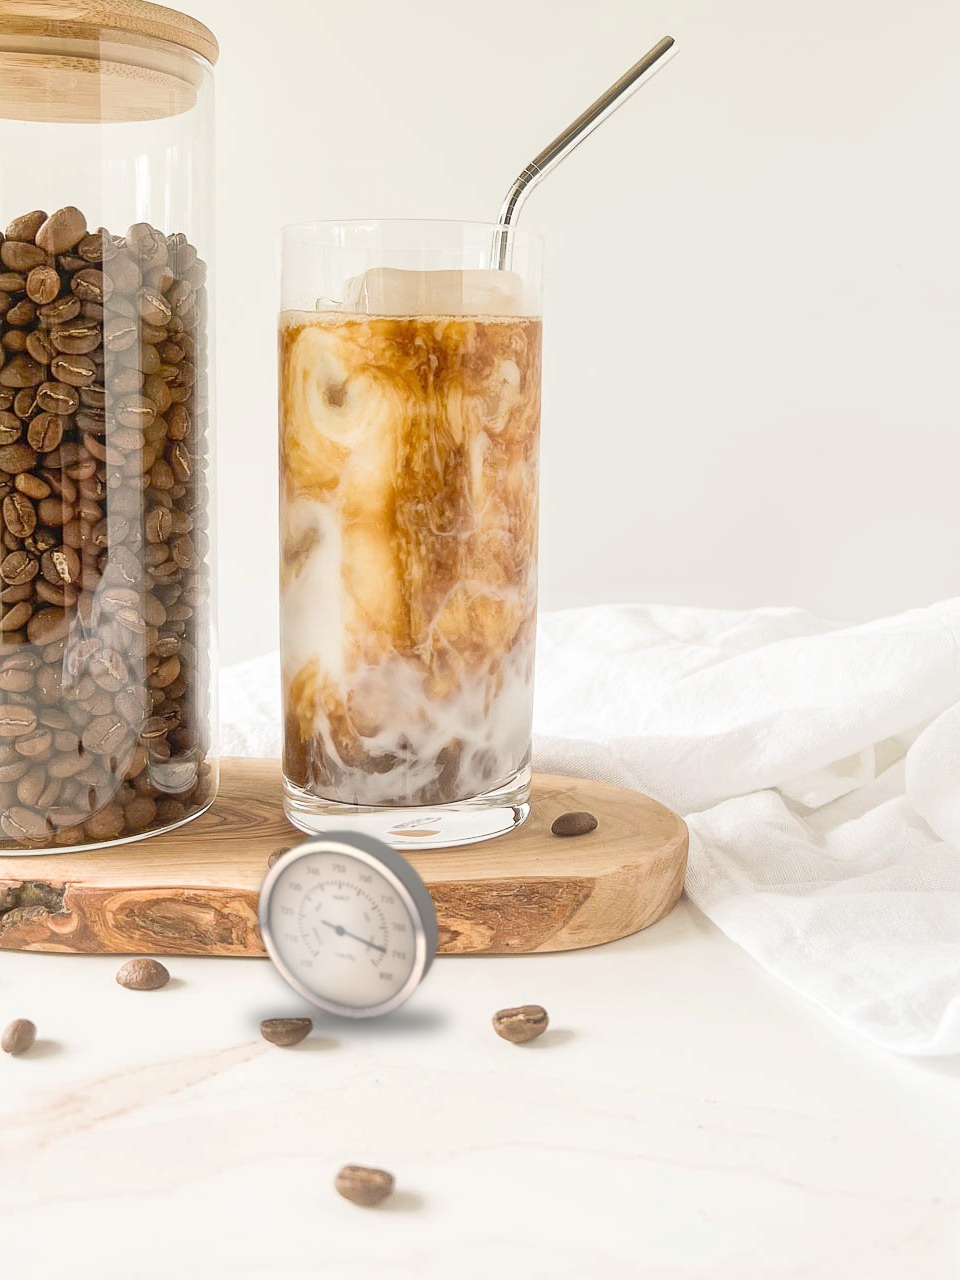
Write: **790** mmHg
